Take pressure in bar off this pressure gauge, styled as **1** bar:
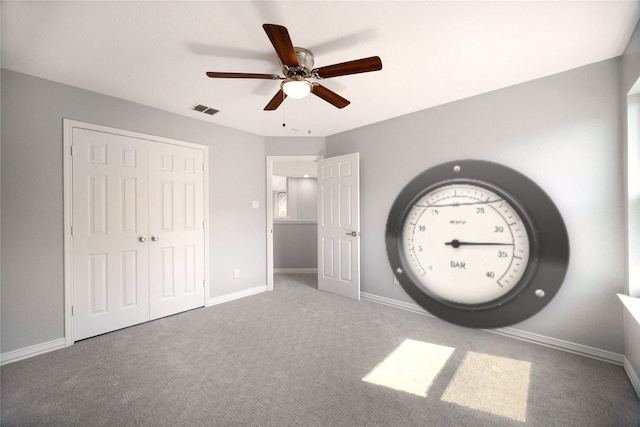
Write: **33** bar
